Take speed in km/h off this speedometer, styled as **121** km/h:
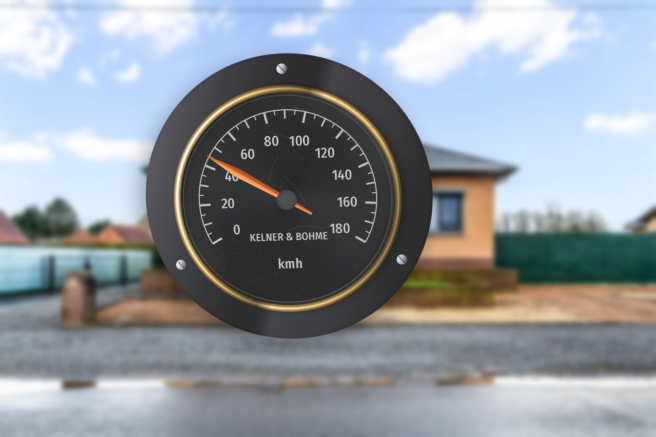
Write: **45** km/h
